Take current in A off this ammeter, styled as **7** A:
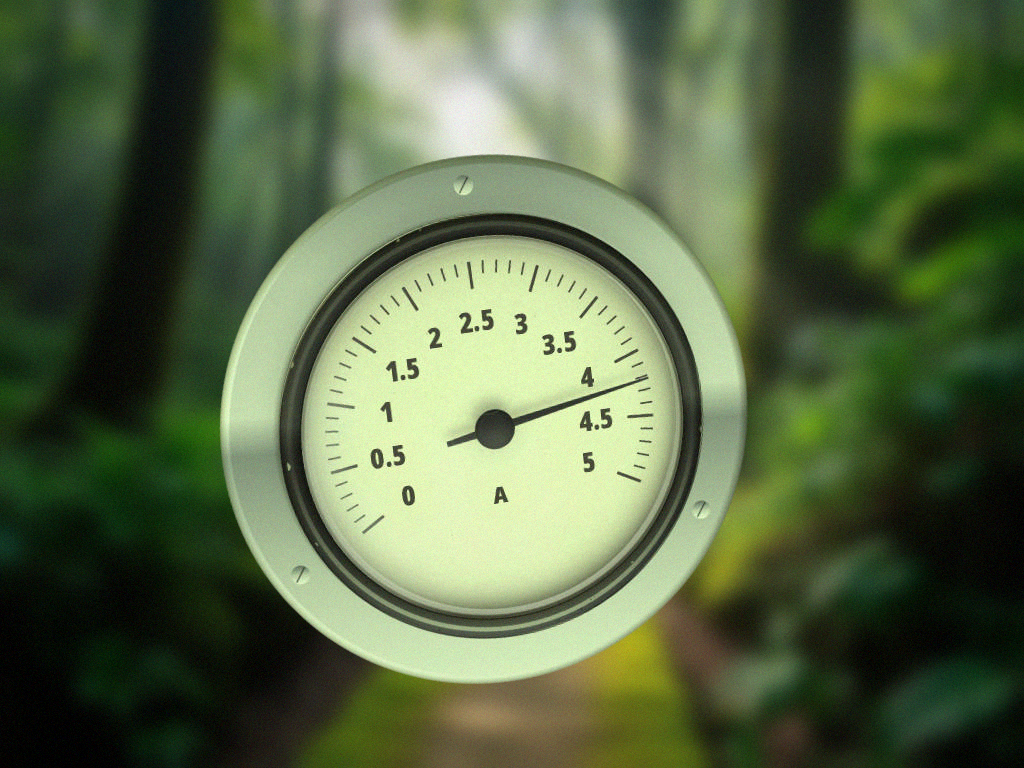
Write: **4.2** A
